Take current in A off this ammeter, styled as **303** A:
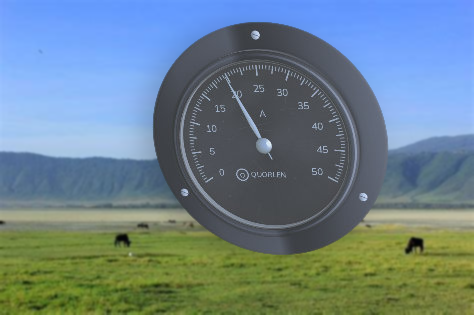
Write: **20** A
